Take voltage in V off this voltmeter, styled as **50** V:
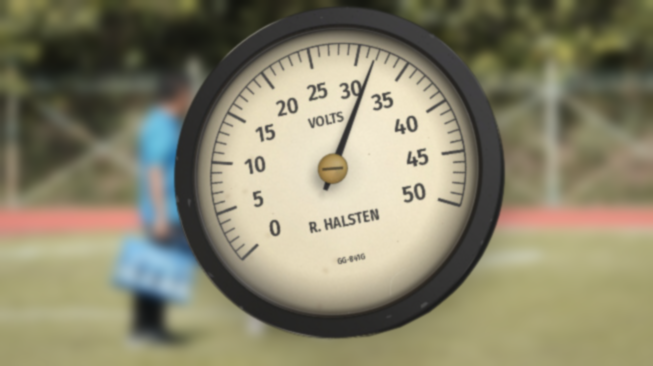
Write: **32** V
